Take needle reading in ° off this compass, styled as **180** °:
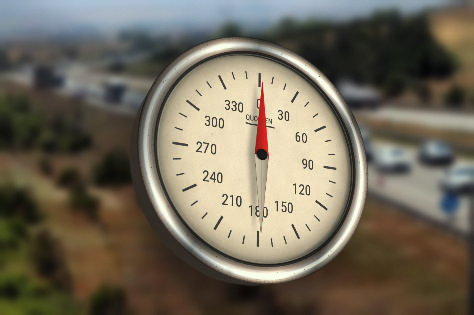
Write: **0** °
